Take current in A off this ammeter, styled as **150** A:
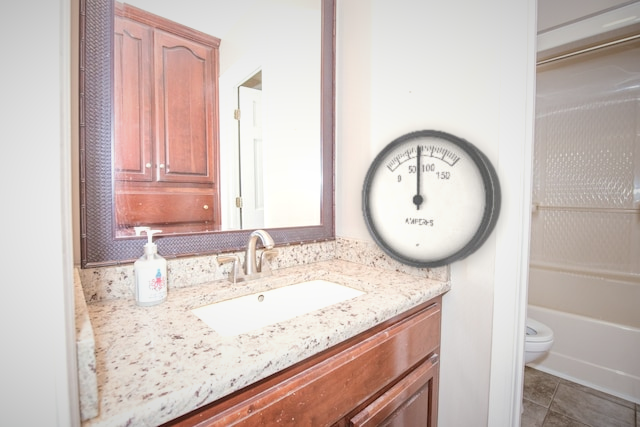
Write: **75** A
